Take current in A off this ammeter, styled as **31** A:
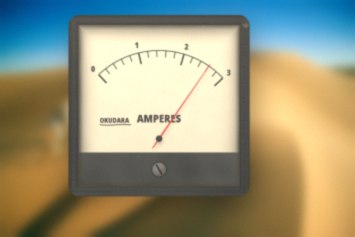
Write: **2.6** A
